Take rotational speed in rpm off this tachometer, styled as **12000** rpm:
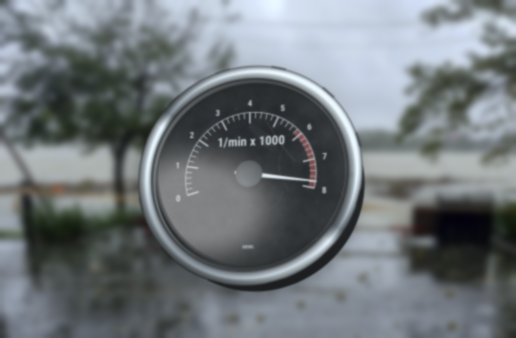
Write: **7800** rpm
